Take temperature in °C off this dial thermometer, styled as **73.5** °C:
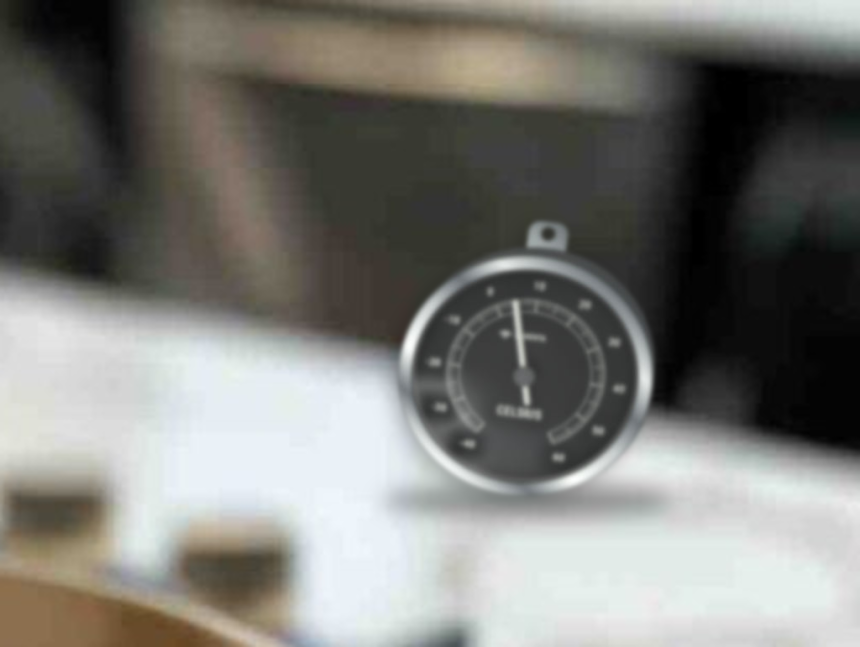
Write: **5** °C
